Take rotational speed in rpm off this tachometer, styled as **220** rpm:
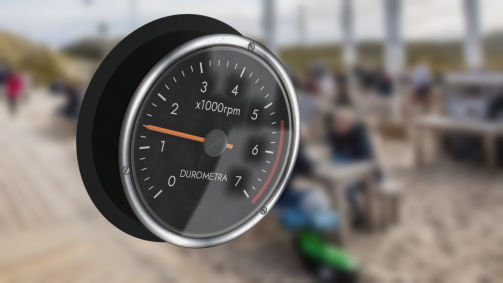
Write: **1400** rpm
